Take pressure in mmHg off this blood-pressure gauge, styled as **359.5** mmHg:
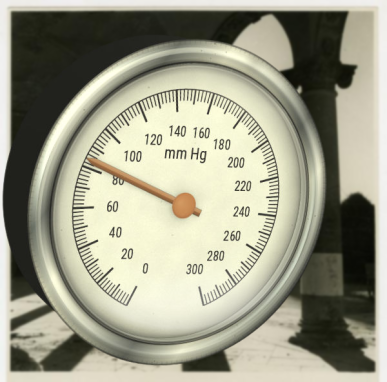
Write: **84** mmHg
